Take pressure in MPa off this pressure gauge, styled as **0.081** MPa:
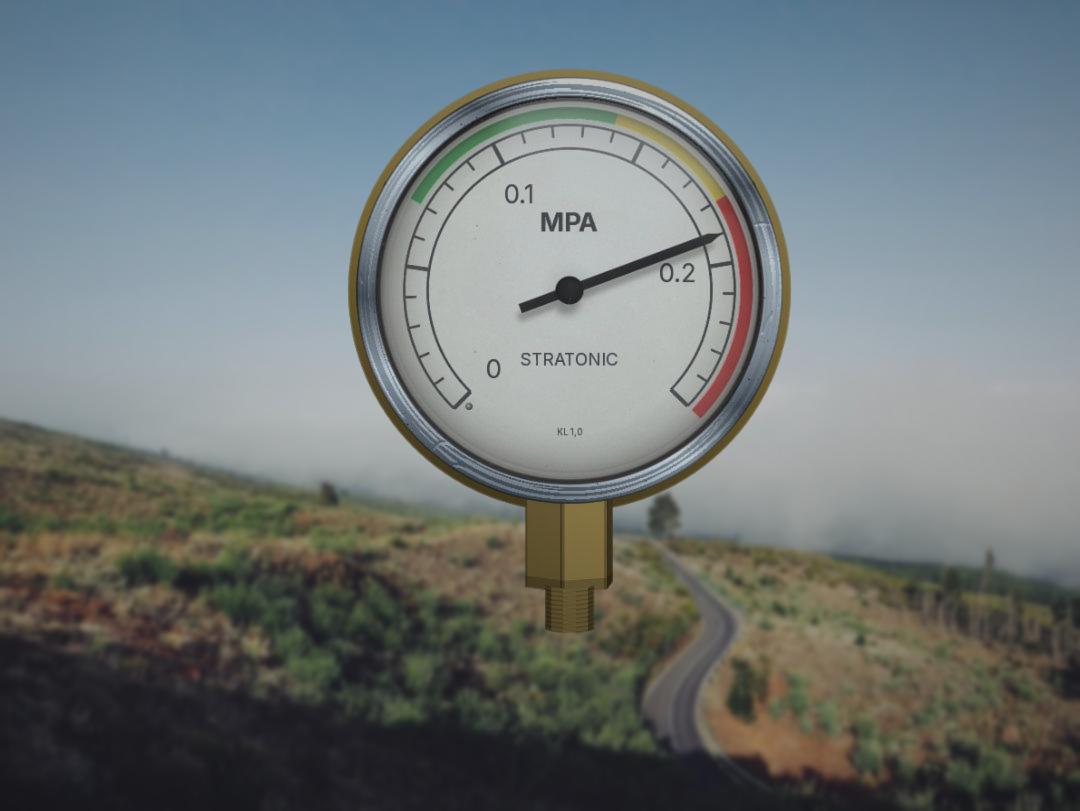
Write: **0.19** MPa
